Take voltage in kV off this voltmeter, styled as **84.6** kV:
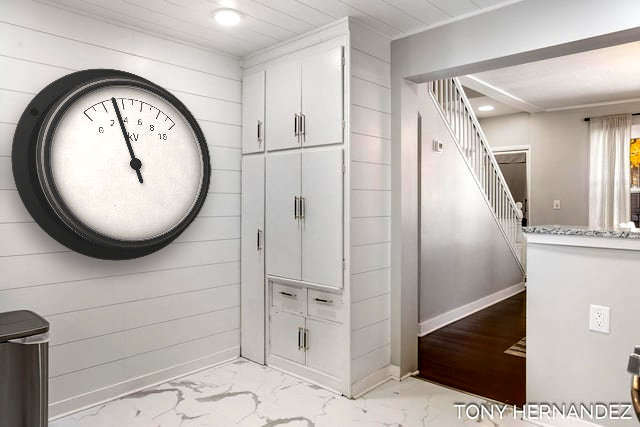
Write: **3** kV
